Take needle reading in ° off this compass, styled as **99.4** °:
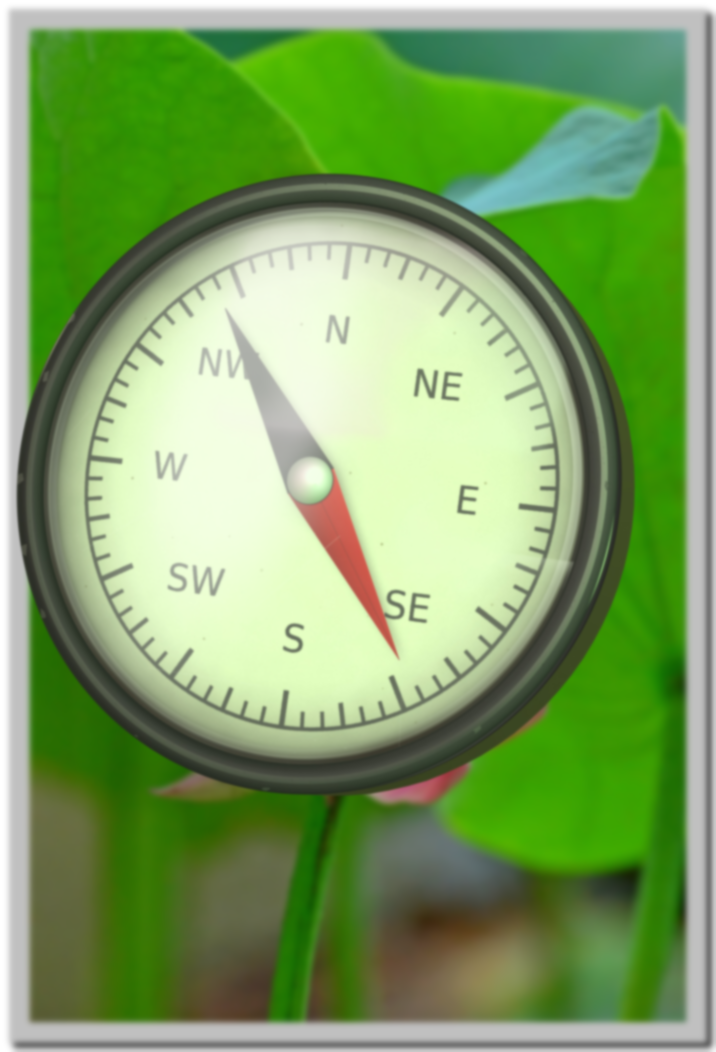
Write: **145** °
